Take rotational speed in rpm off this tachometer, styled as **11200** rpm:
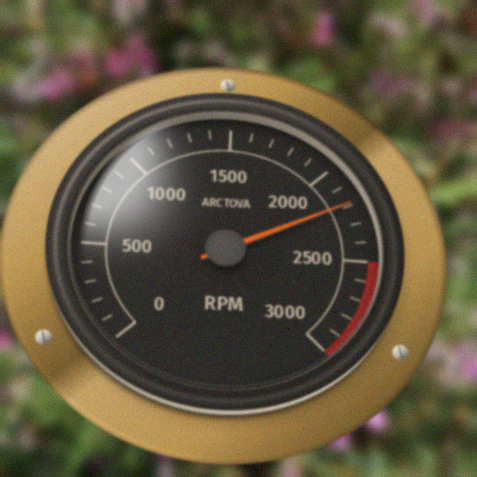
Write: **2200** rpm
